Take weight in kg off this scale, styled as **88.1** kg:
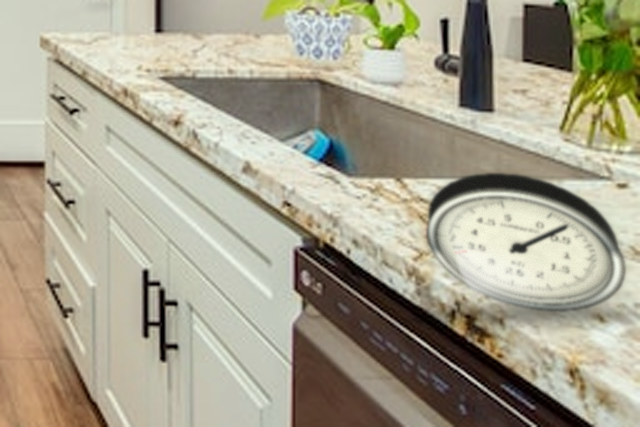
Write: **0.25** kg
